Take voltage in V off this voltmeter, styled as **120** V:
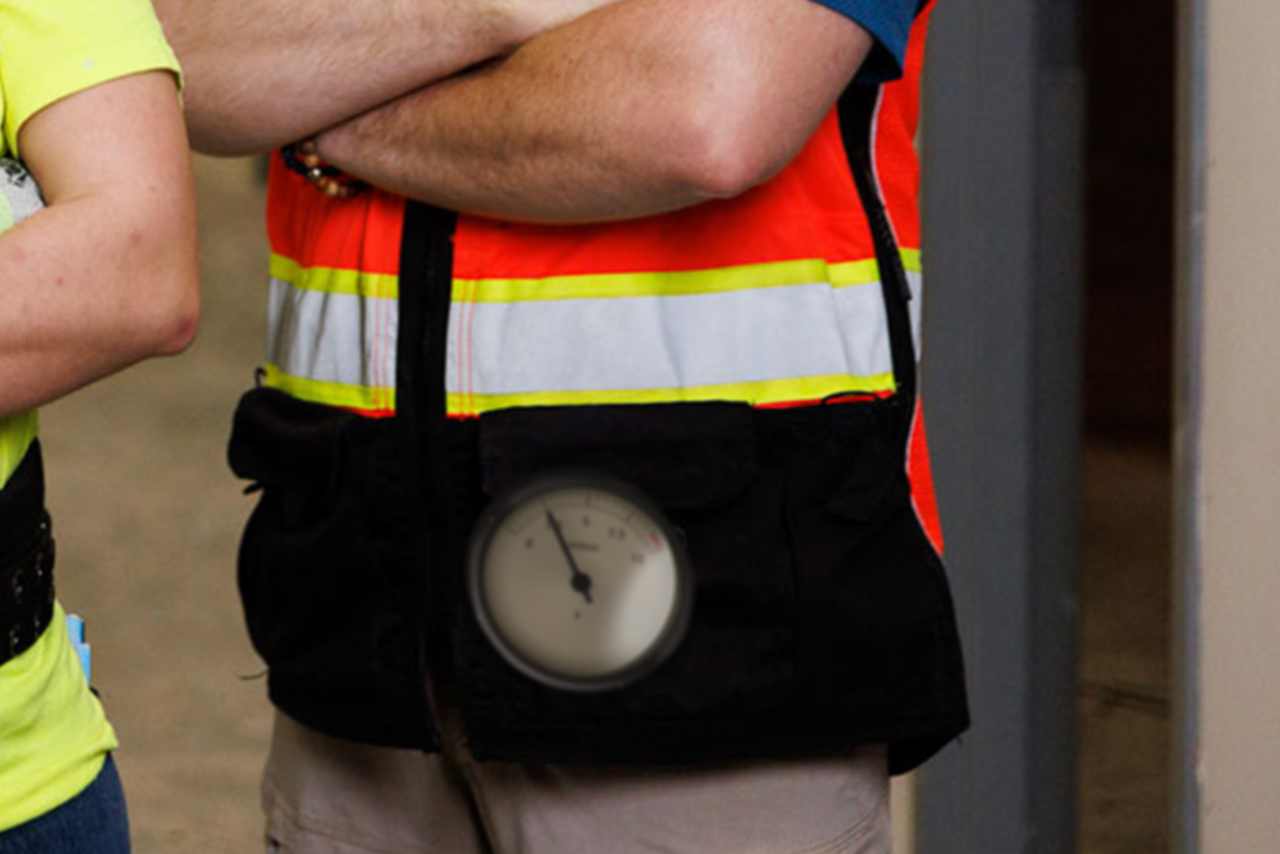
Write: **2.5** V
